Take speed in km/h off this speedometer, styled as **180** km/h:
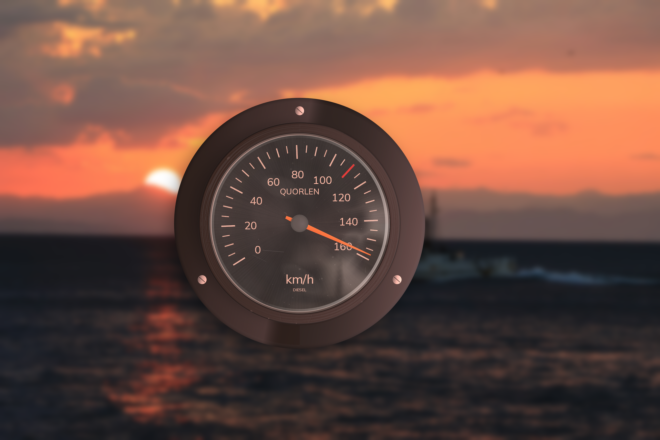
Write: **157.5** km/h
